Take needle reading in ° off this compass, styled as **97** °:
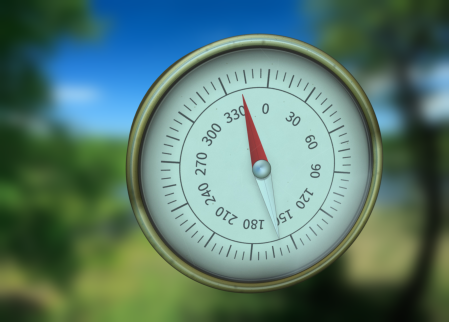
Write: **340** °
